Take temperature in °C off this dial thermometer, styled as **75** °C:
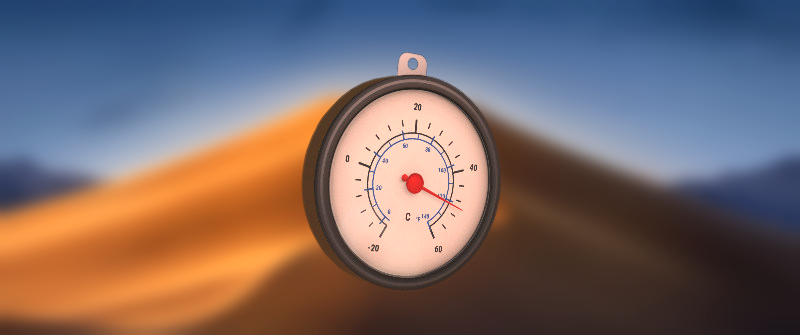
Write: **50** °C
